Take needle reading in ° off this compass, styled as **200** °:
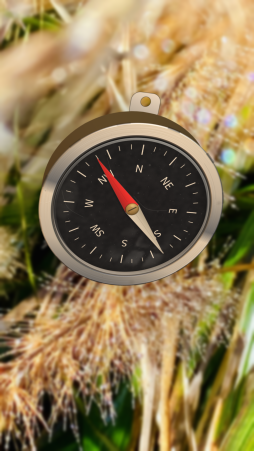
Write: **320** °
